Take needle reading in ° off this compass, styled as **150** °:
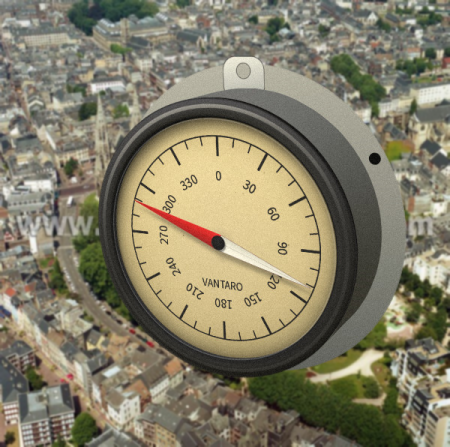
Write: **290** °
